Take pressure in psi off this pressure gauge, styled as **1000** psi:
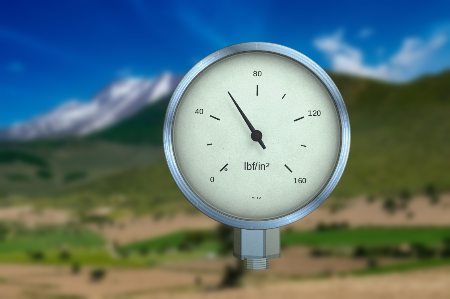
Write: **60** psi
